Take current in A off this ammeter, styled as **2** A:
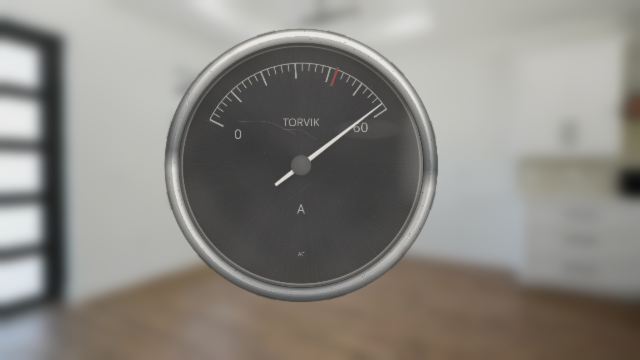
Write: **58** A
